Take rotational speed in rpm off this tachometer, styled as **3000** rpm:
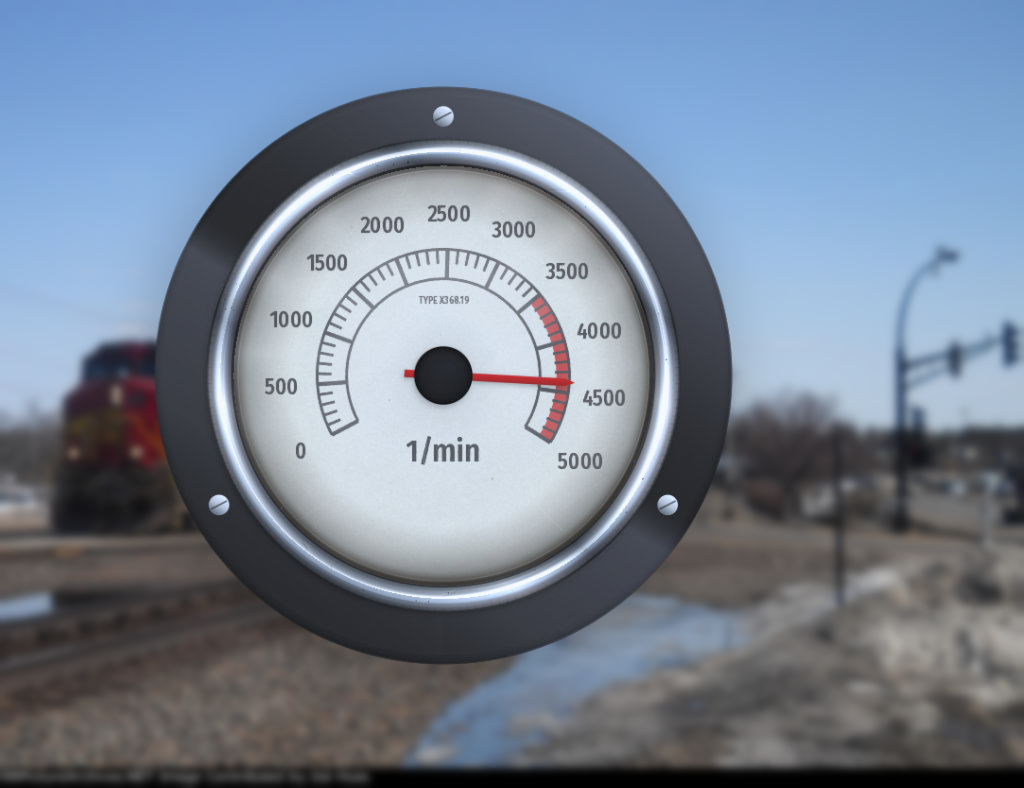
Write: **4400** rpm
